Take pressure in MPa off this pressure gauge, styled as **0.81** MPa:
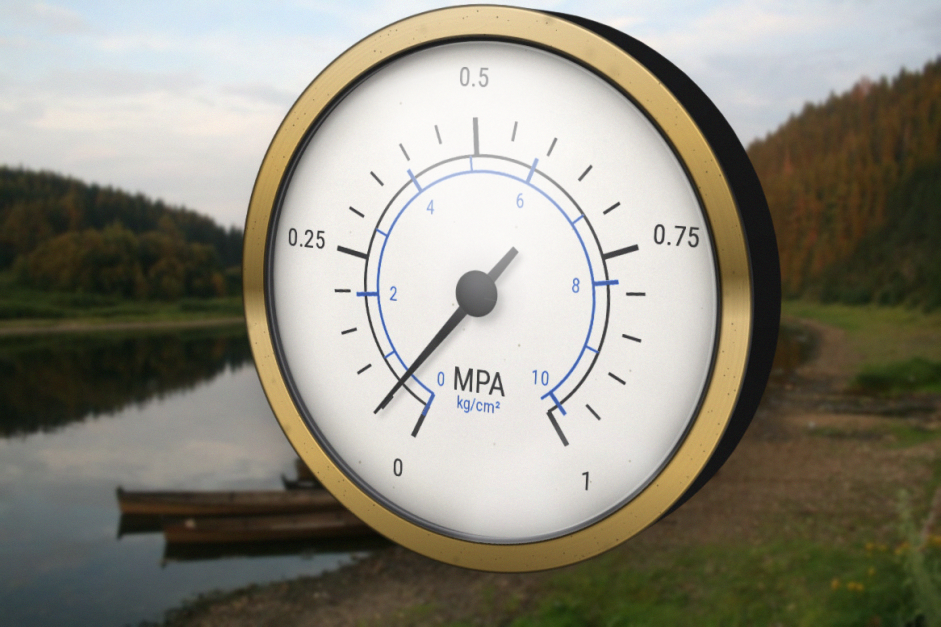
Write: **0.05** MPa
